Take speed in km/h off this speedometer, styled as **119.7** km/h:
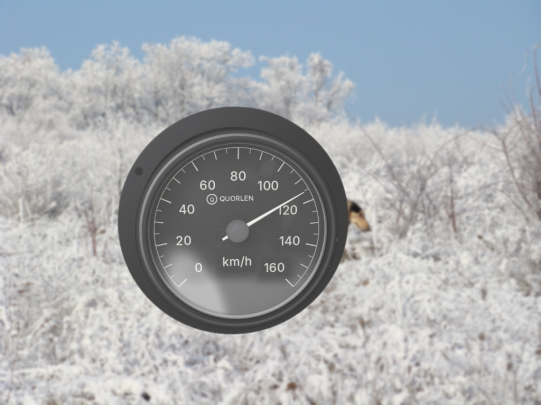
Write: **115** km/h
